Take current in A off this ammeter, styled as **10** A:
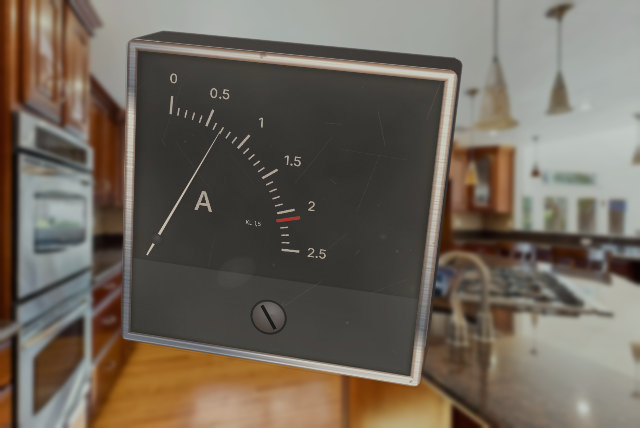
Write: **0.7** A
